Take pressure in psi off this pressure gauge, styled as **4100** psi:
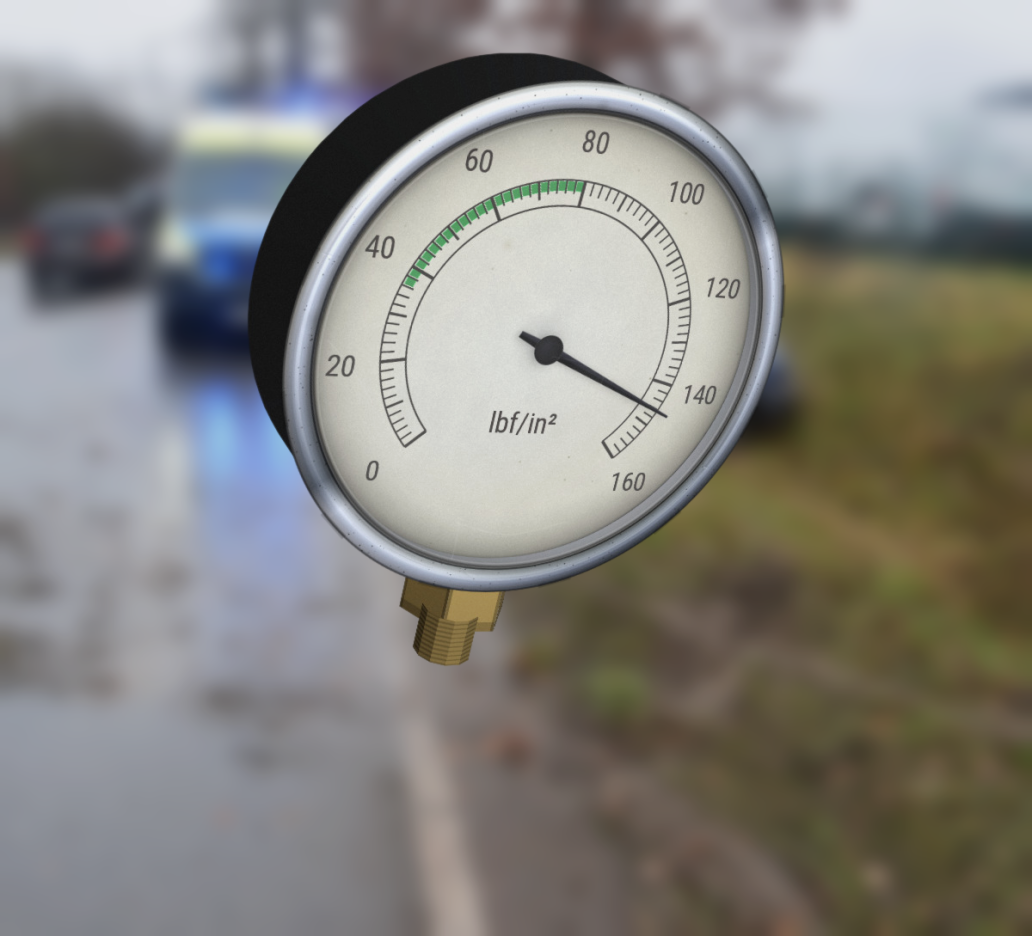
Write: **146** psi
